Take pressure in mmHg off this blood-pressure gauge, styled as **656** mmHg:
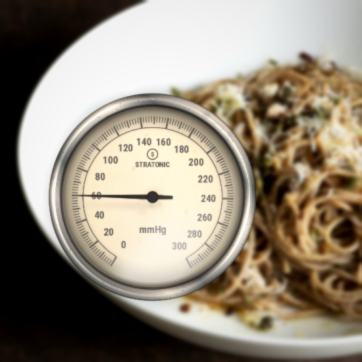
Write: **60** mmHg
